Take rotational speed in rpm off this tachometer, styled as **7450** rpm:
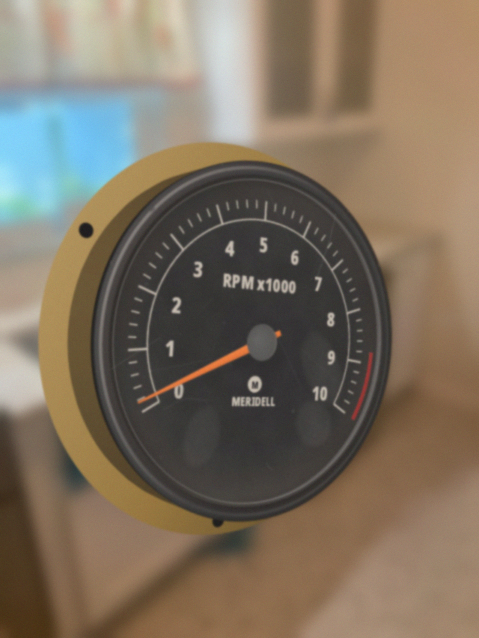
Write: **200** rpm
